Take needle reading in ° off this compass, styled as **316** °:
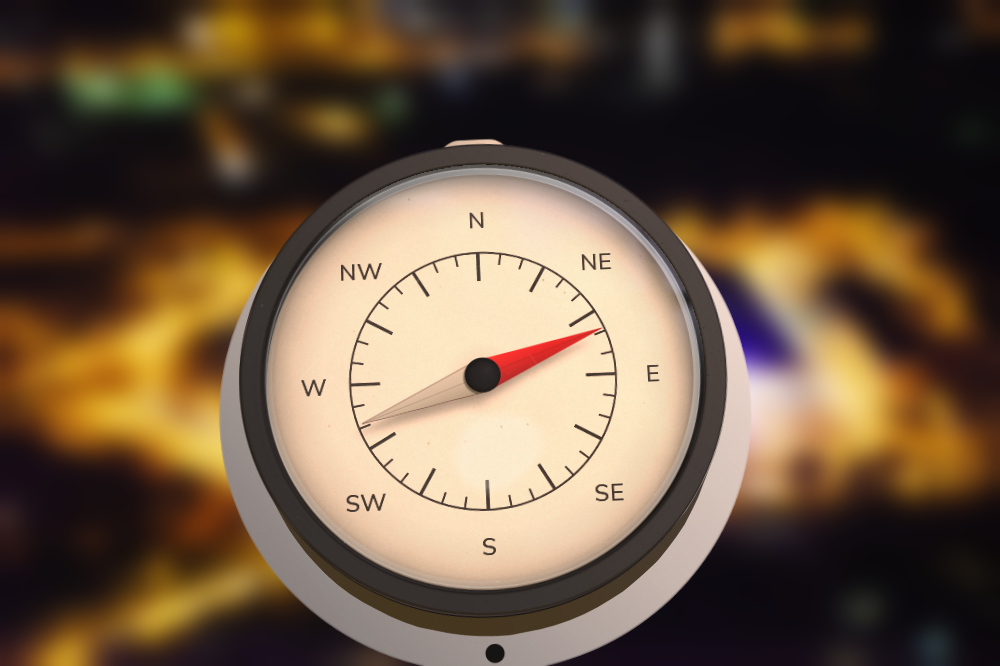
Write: **70** °
